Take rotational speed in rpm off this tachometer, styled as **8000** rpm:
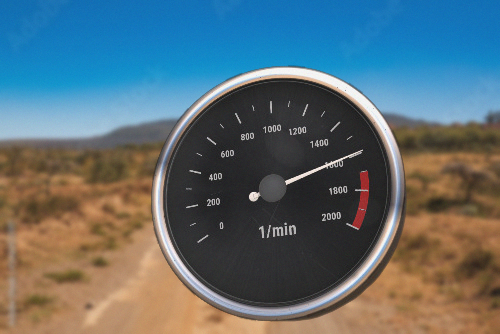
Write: **1600** rpm
